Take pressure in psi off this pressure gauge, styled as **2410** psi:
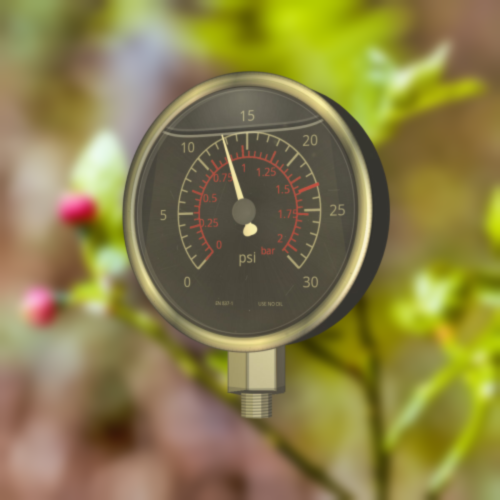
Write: **13** psi
